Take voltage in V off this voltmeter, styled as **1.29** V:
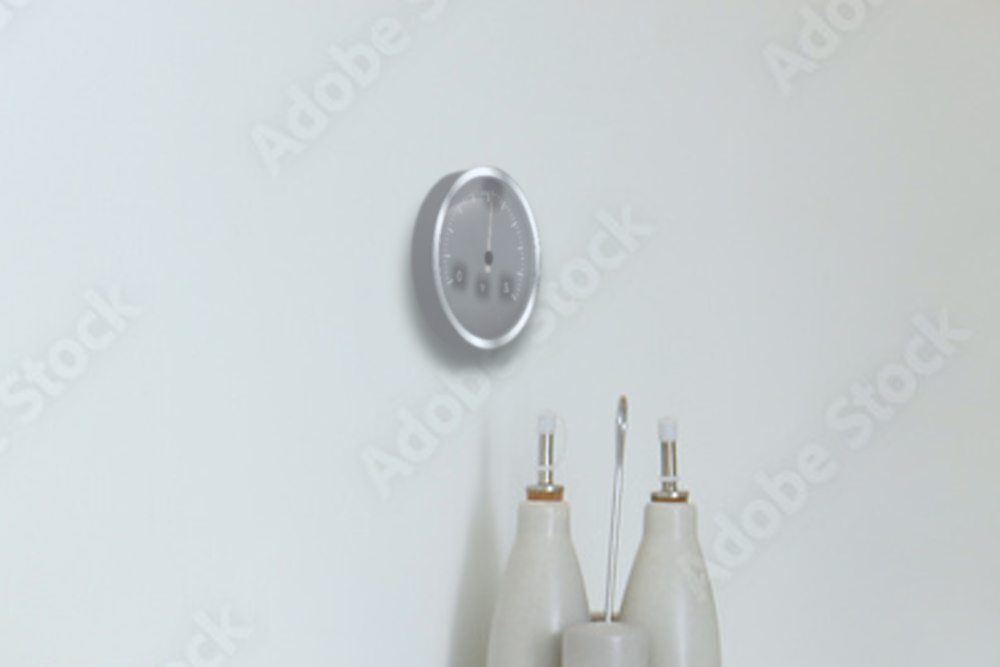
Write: **2.5** V
